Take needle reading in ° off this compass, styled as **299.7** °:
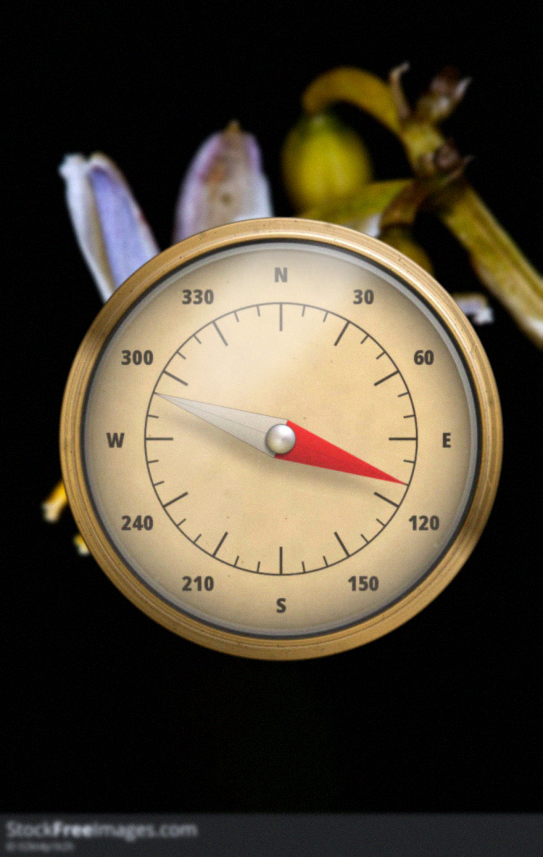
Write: **110** °
